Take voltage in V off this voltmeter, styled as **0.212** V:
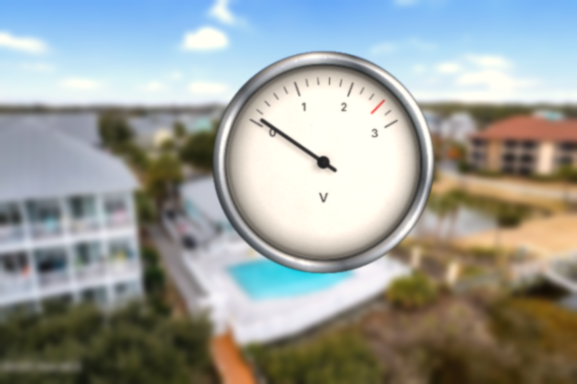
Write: **0.1** V
